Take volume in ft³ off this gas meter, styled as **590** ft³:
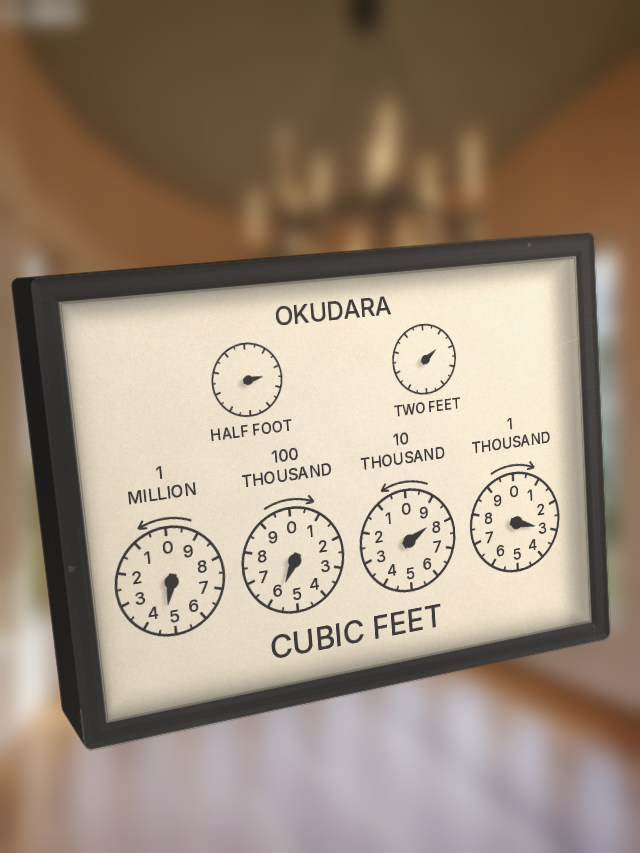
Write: **458300** ft³
